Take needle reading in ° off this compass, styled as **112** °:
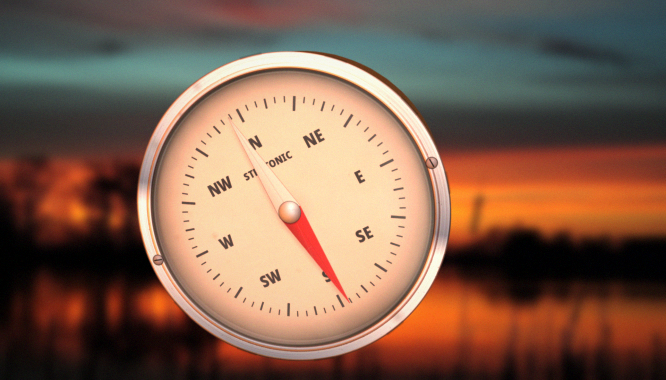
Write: **175** °
